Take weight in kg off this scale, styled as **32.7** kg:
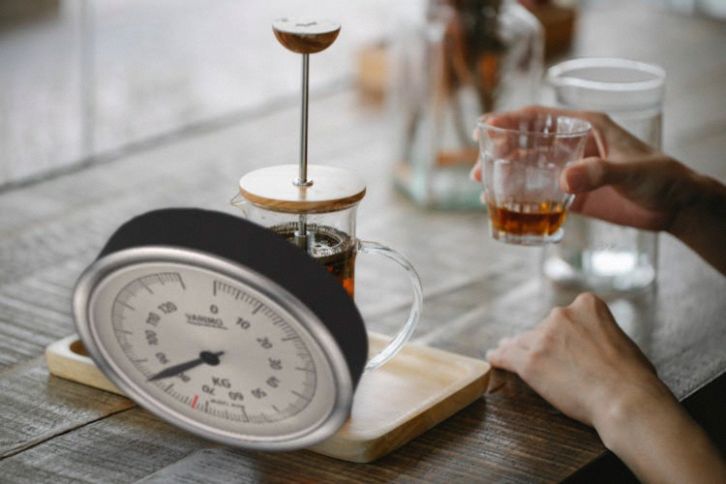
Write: **85** kg
